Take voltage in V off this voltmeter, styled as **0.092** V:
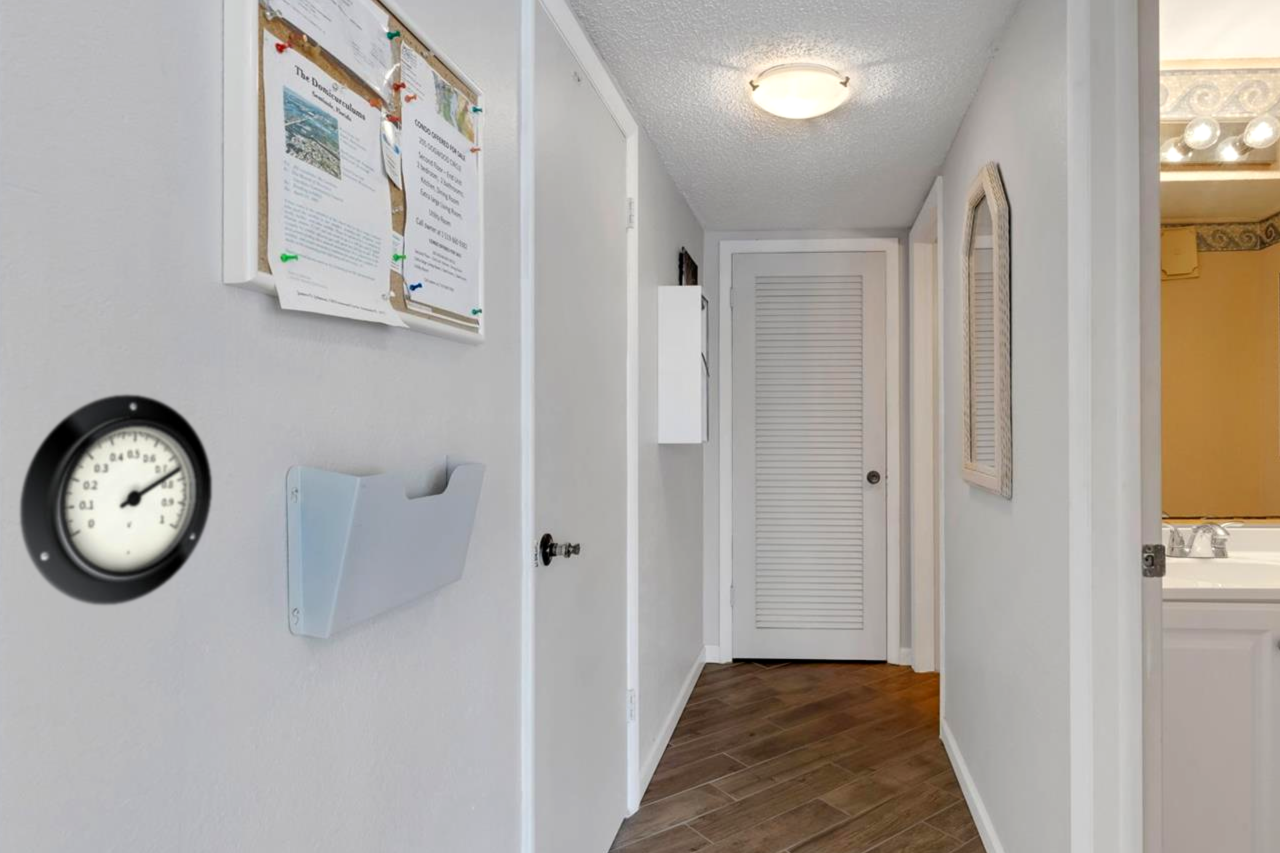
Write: **0.75** V
